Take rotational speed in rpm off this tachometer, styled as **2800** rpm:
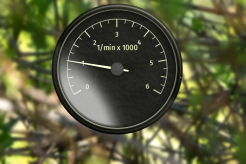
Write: **1000** rpm
